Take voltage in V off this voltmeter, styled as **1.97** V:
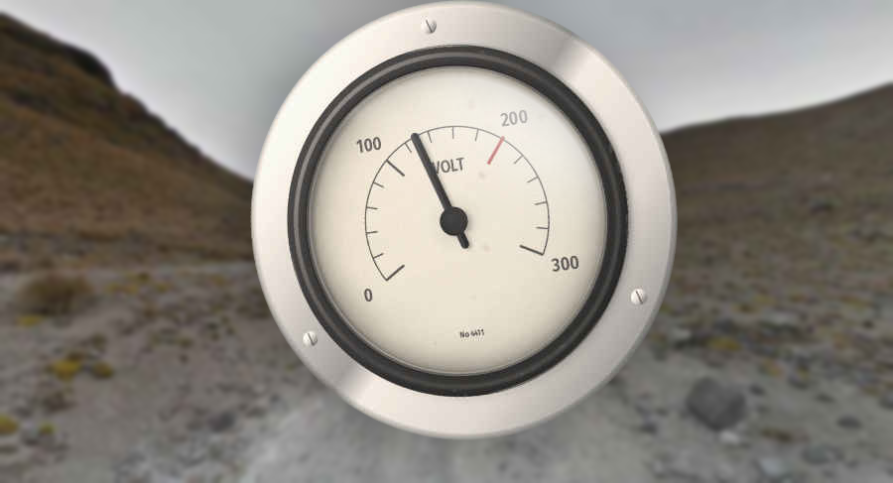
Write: **130** V
